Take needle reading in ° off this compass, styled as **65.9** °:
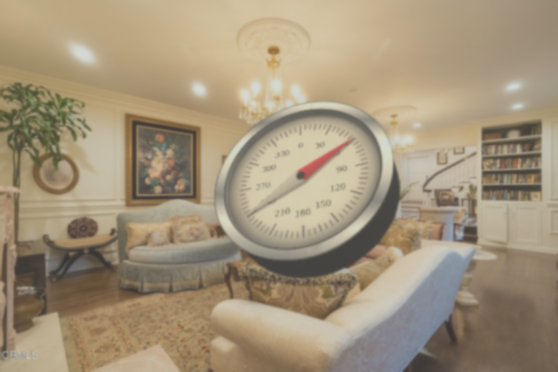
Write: **60** °
